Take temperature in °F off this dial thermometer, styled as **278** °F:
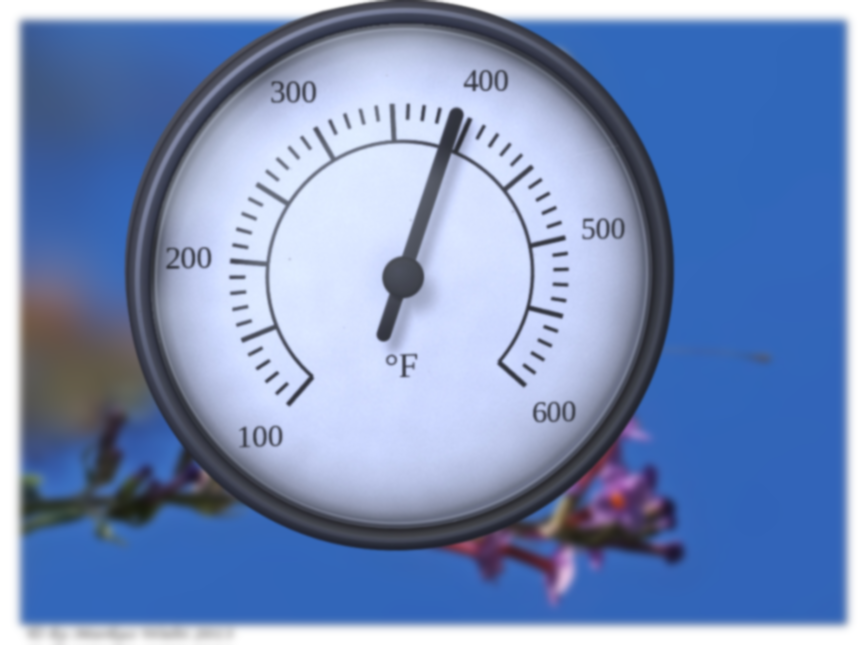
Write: **390** °F
